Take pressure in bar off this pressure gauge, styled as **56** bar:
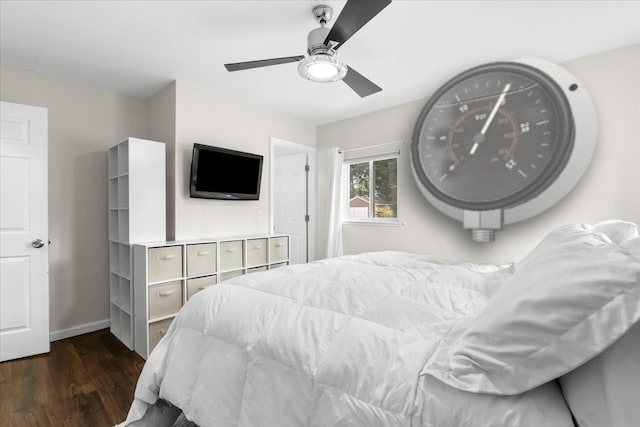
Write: **15** bar
